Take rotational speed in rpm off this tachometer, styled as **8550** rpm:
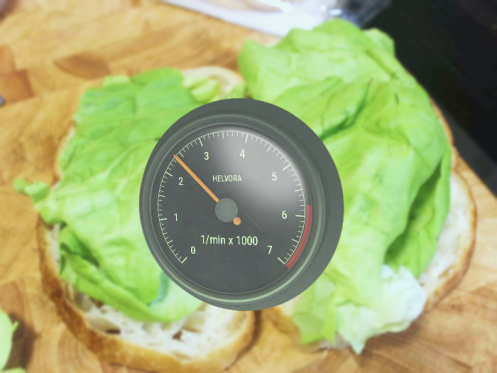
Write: **2400** rpm
